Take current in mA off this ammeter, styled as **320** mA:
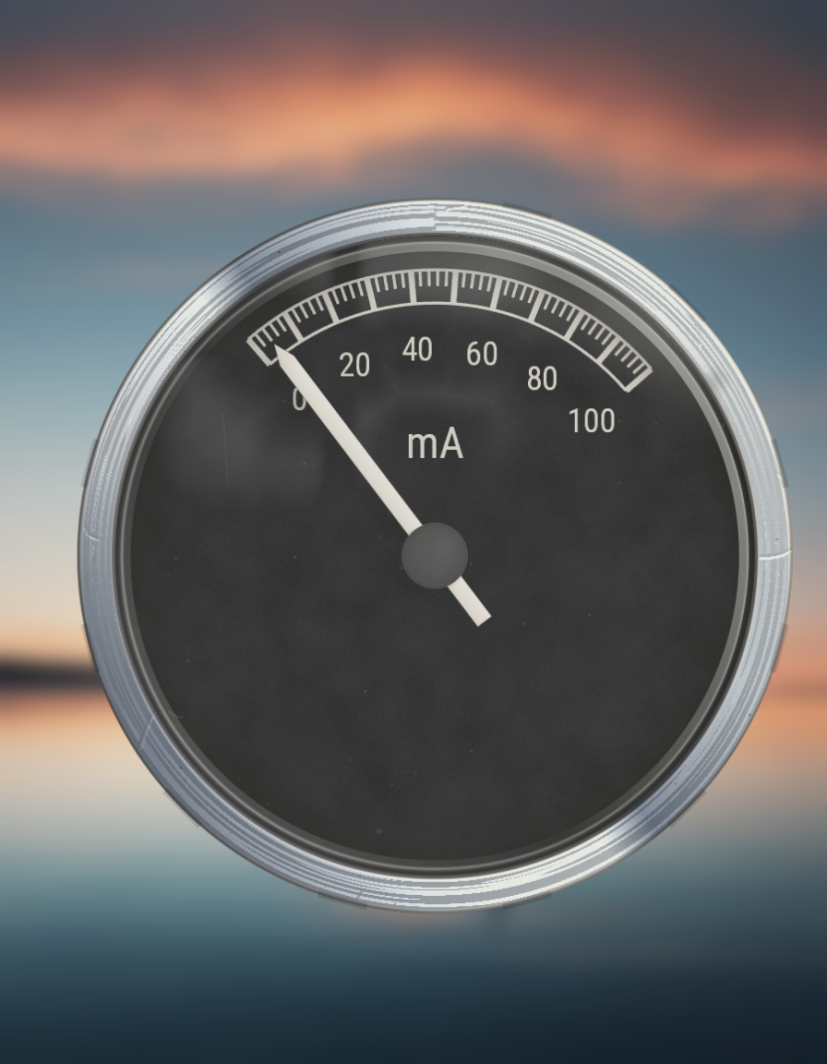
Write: **4** mA
